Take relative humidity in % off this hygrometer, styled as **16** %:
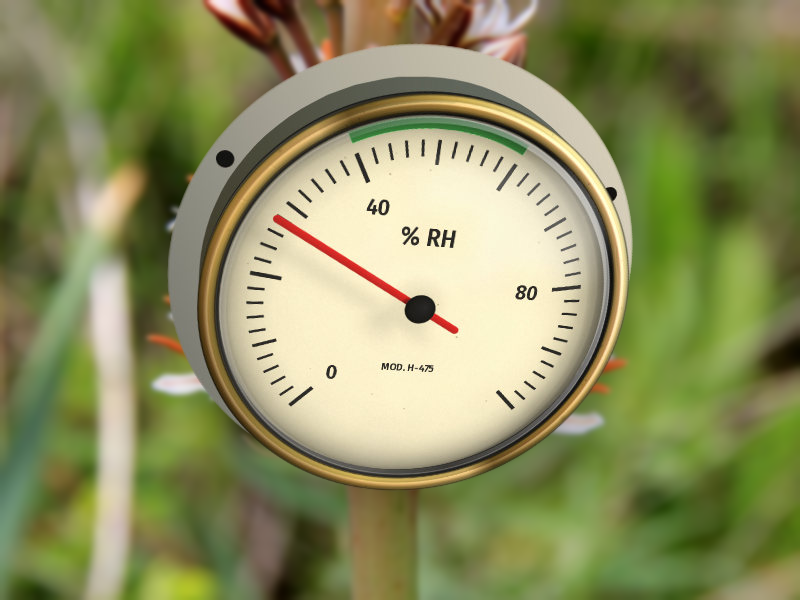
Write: **28** %
